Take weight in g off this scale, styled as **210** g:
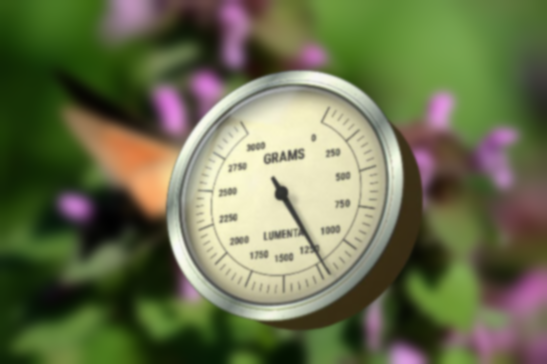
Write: **1200** g
